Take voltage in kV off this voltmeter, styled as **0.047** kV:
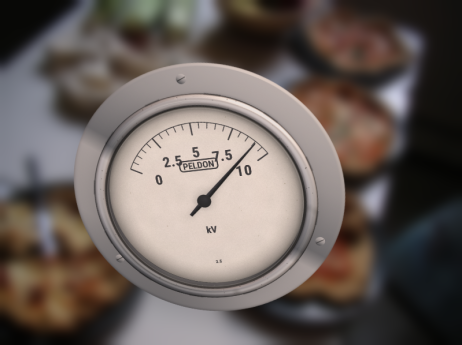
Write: **9** kV
